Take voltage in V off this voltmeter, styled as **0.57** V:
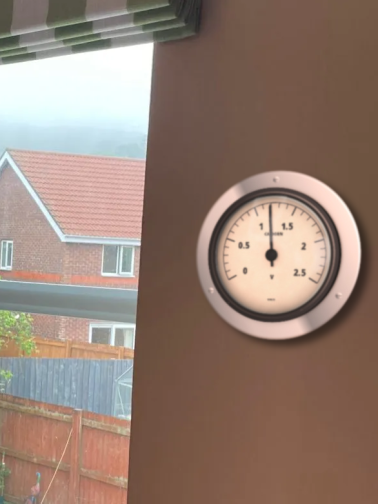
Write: **1.2** V
